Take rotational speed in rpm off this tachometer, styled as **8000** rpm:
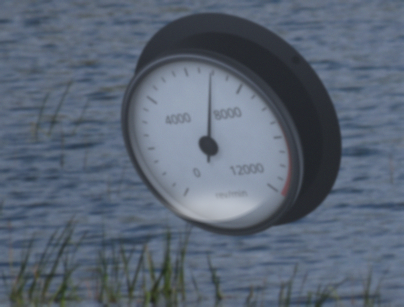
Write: **7000** rpm
